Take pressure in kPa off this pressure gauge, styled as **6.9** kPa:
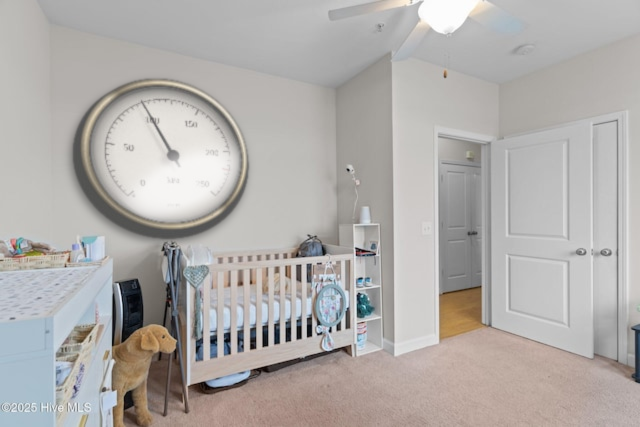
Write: **100** kPa
